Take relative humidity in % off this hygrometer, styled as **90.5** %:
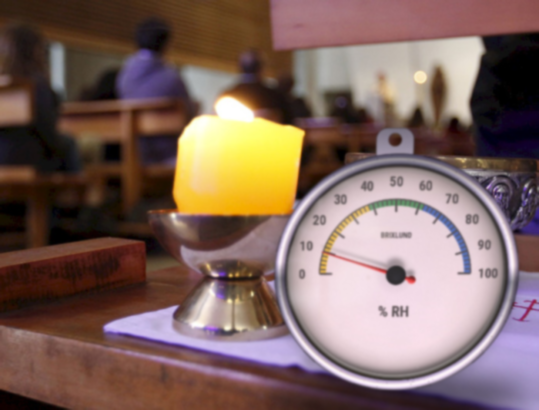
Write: **10** %
